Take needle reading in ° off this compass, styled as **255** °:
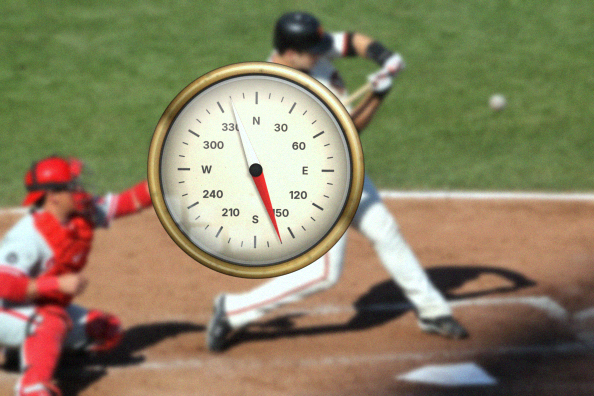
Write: **160** °
